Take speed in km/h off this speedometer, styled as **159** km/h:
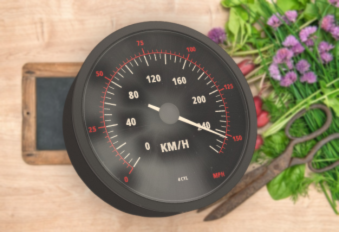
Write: **245** km/h
